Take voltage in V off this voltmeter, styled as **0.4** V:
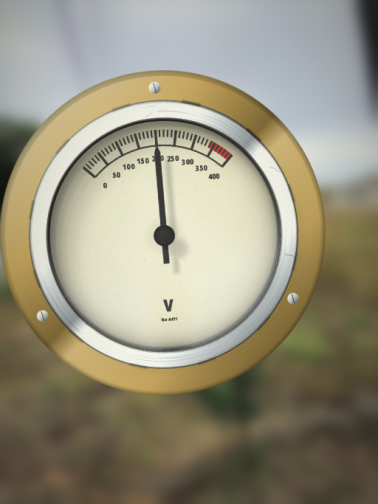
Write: **200** V
